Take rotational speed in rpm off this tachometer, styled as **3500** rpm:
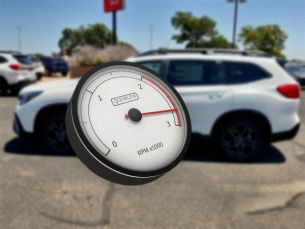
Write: **2750** rpm
